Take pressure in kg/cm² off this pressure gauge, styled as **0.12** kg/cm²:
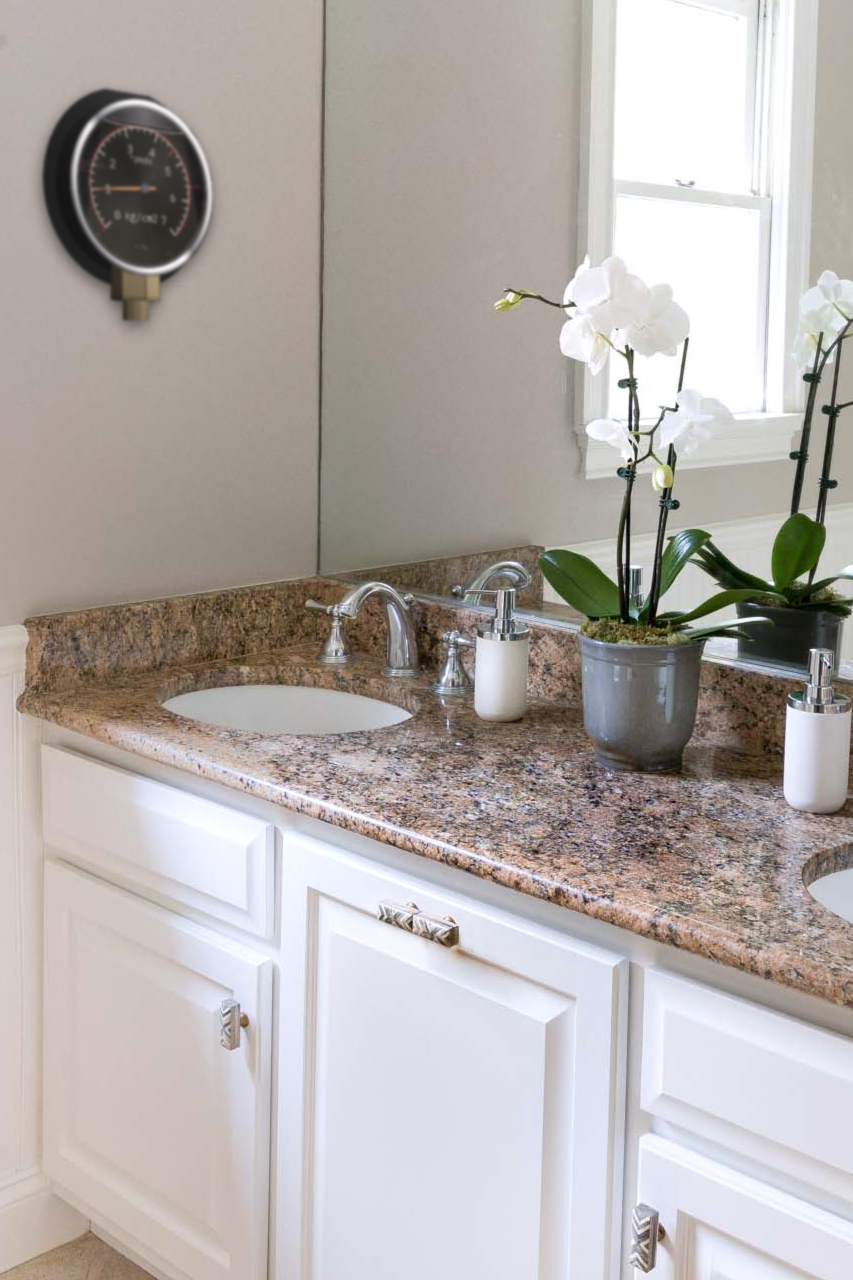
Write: **1** kg/cm²
